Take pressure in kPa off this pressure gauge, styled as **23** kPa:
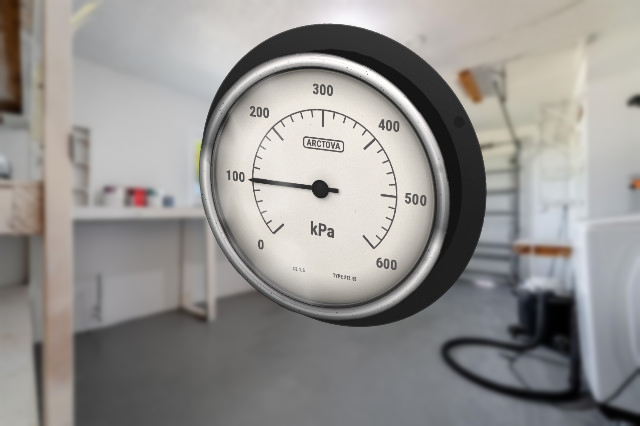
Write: **100** kPa
